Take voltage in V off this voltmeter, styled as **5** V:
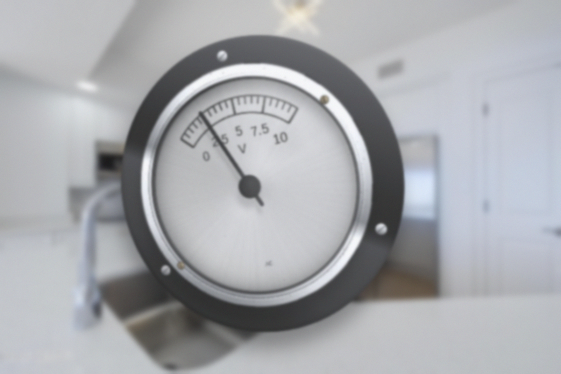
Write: **2.5** V
